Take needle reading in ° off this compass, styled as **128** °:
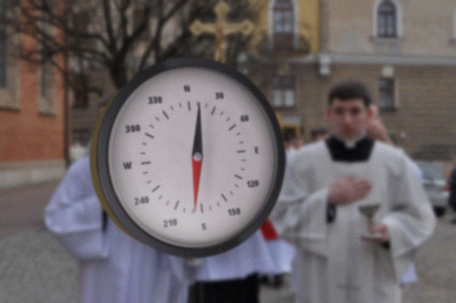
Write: **190** °
